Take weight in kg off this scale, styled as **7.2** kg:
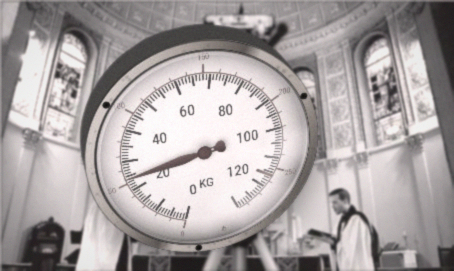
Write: **25** kg
